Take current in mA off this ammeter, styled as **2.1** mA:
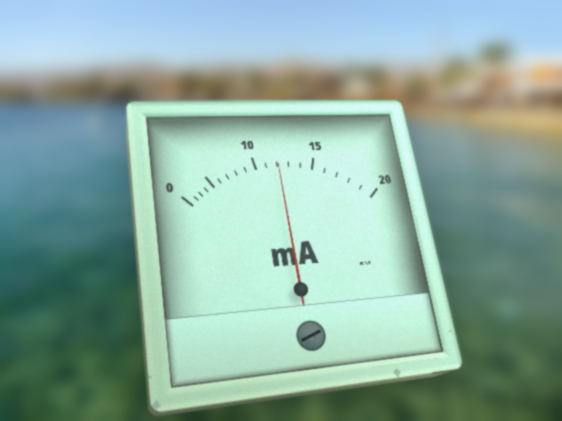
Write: **12** mA
